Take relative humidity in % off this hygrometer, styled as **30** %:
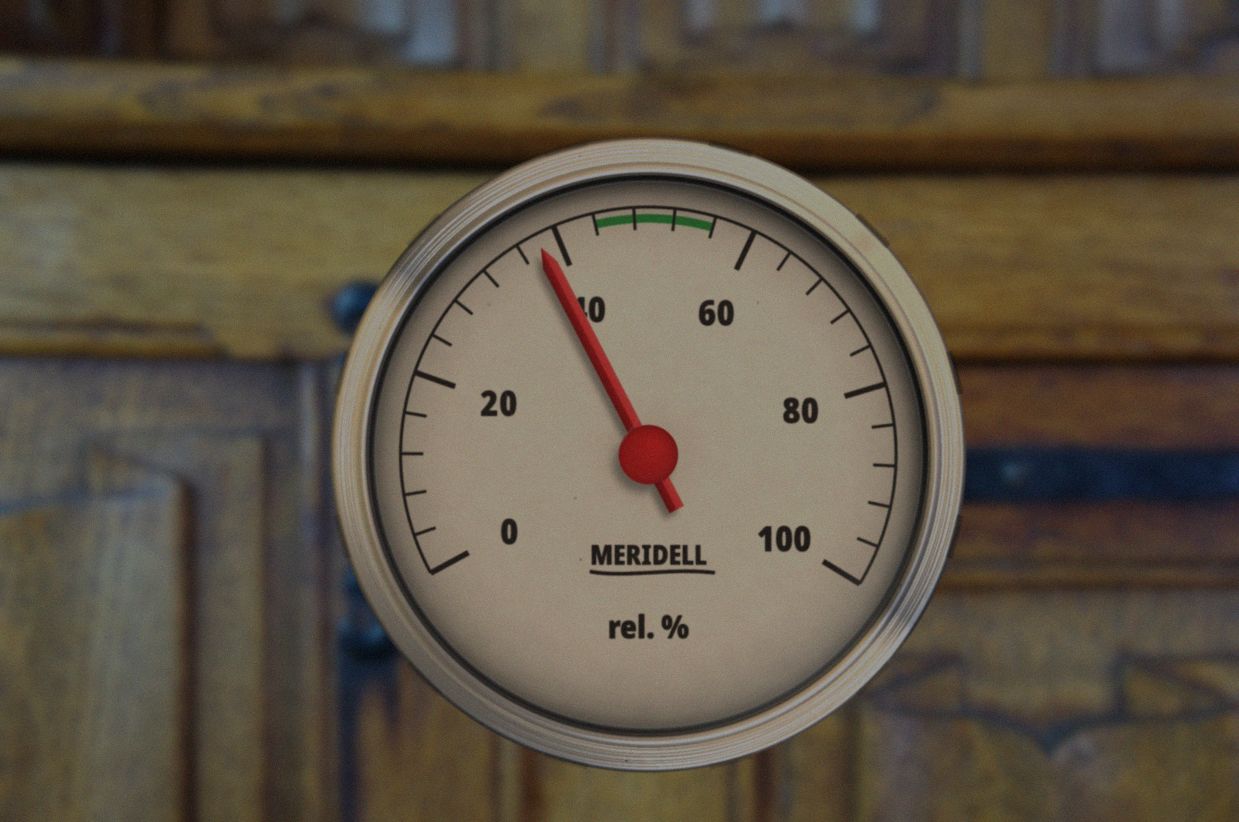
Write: **38** %
